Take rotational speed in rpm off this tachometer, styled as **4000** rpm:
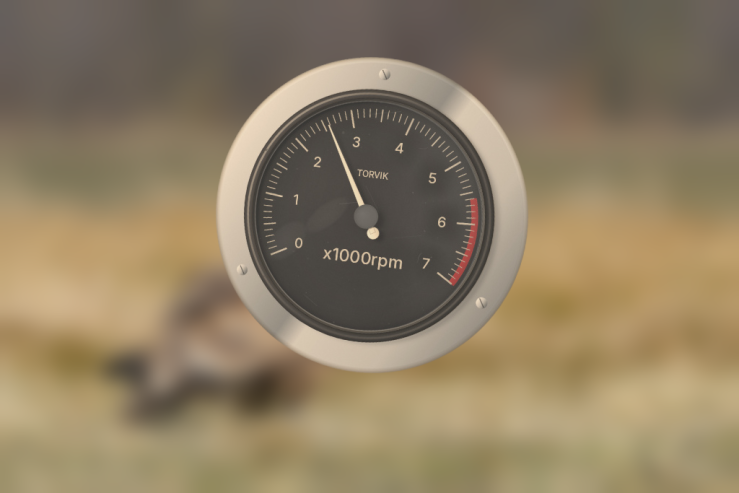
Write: **2600** rpm
